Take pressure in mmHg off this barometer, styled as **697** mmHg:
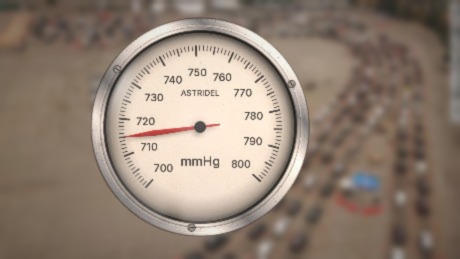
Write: **715** mmHg
